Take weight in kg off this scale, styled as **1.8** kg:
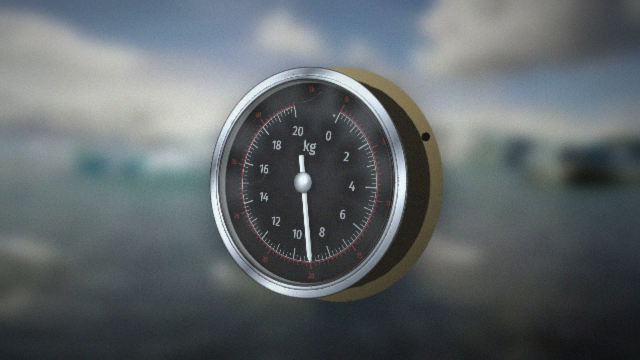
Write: **9** kg
